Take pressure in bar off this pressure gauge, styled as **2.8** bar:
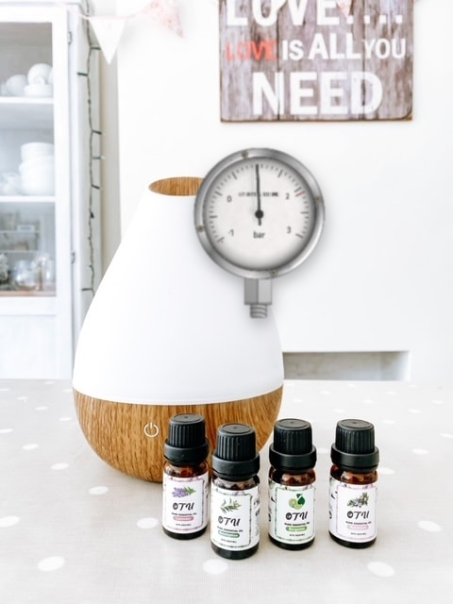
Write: **1** bar
